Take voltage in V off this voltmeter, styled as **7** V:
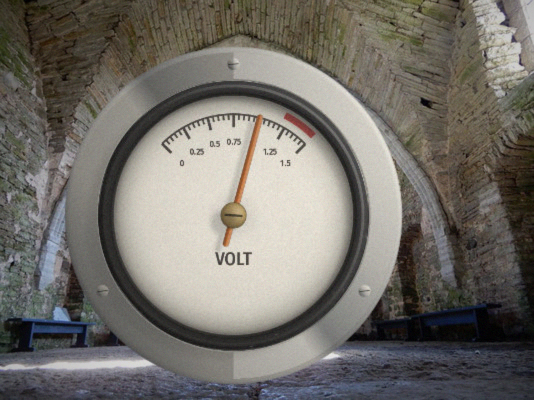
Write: **1** V
